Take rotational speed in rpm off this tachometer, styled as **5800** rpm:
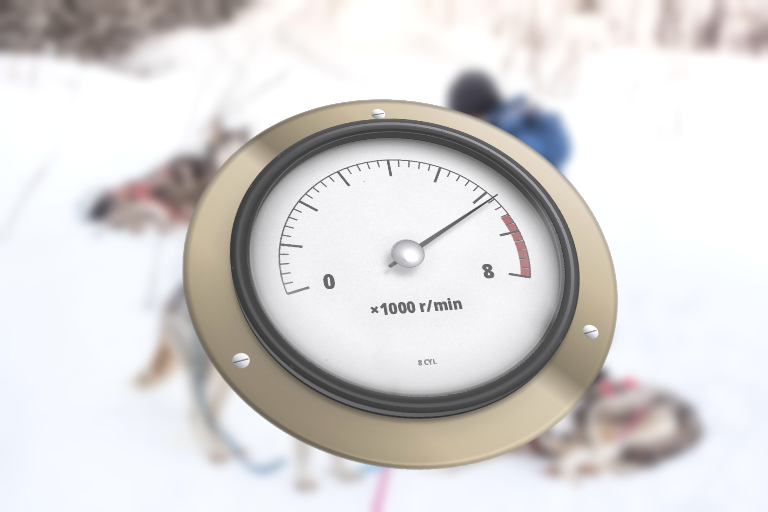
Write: **6200** rpm
